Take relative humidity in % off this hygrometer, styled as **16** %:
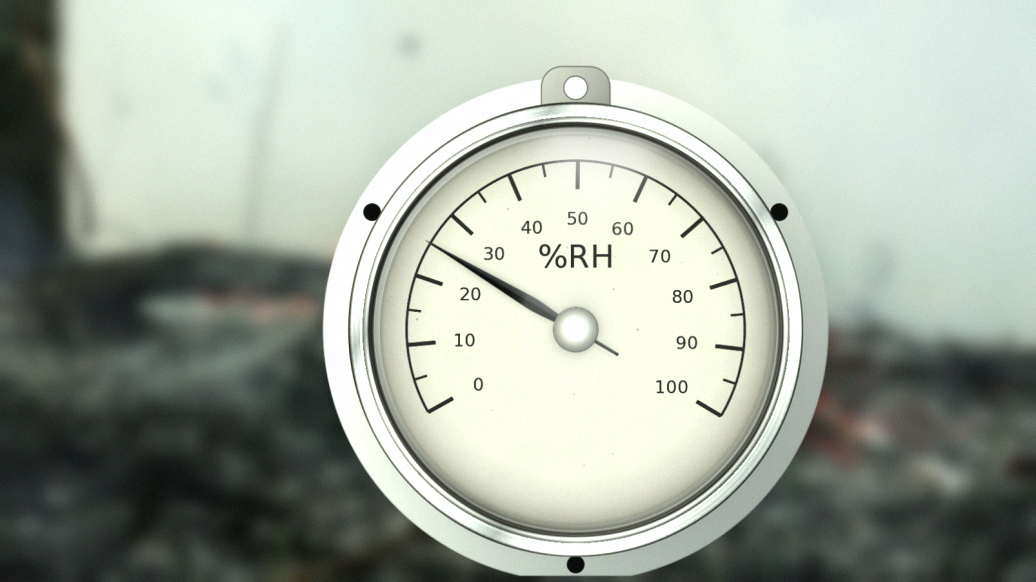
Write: **25** %
